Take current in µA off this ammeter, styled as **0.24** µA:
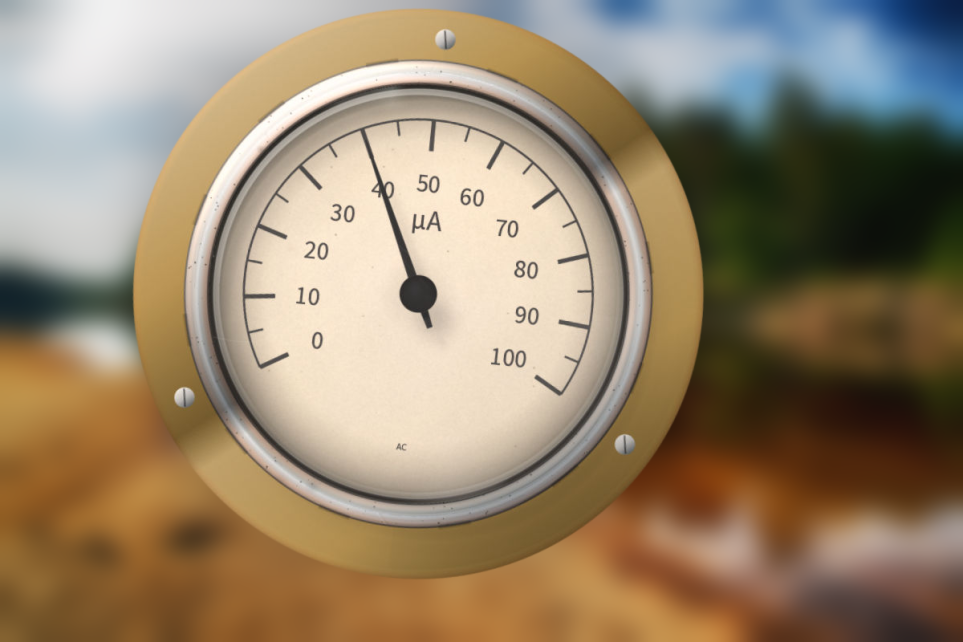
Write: **40** µA
